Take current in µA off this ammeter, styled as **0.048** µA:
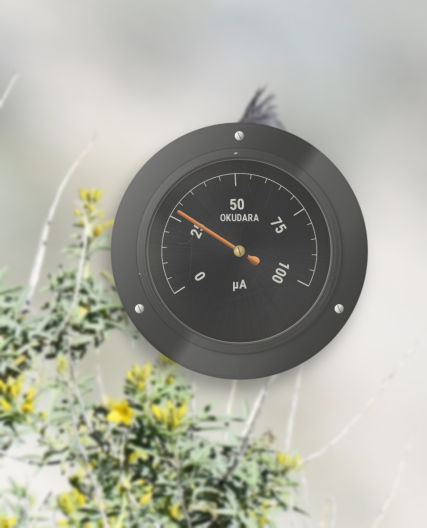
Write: **27.5** µA
